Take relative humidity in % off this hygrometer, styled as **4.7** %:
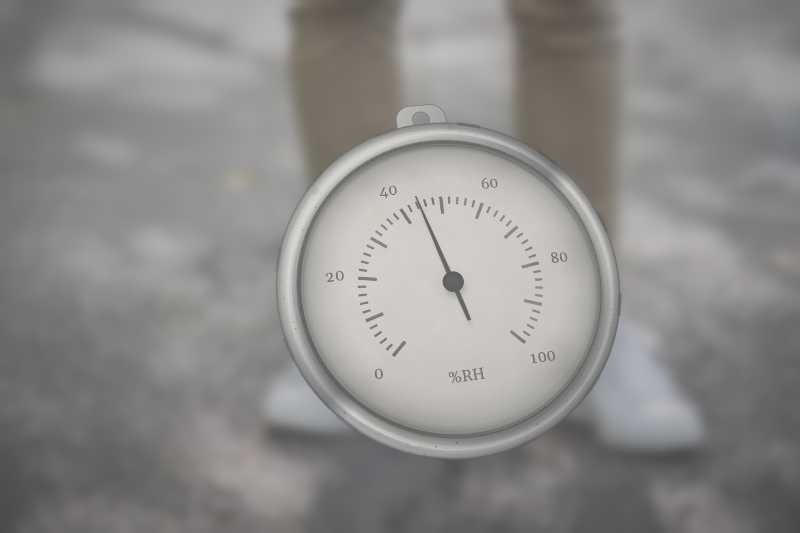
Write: **44** %
